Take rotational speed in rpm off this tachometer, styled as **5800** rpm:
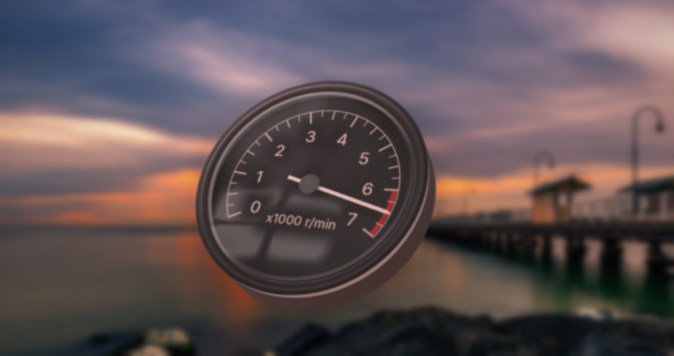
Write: **6500** rpm
